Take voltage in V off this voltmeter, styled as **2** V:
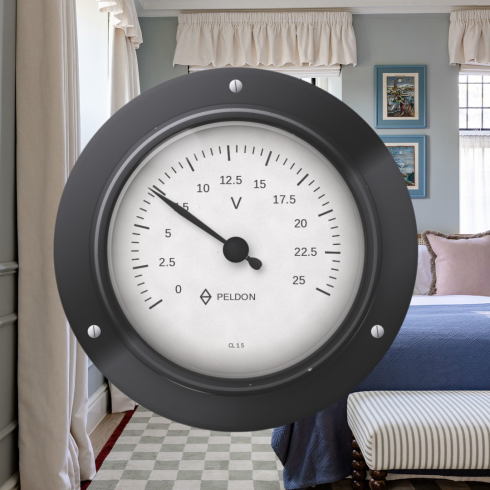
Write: **7.25** V
